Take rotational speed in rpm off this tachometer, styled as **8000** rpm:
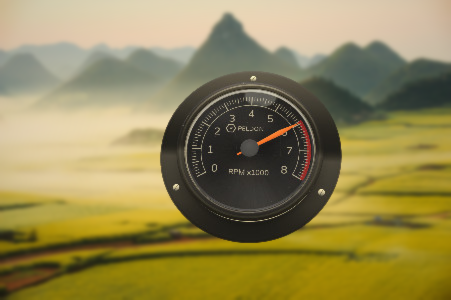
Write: **6000** rpm
